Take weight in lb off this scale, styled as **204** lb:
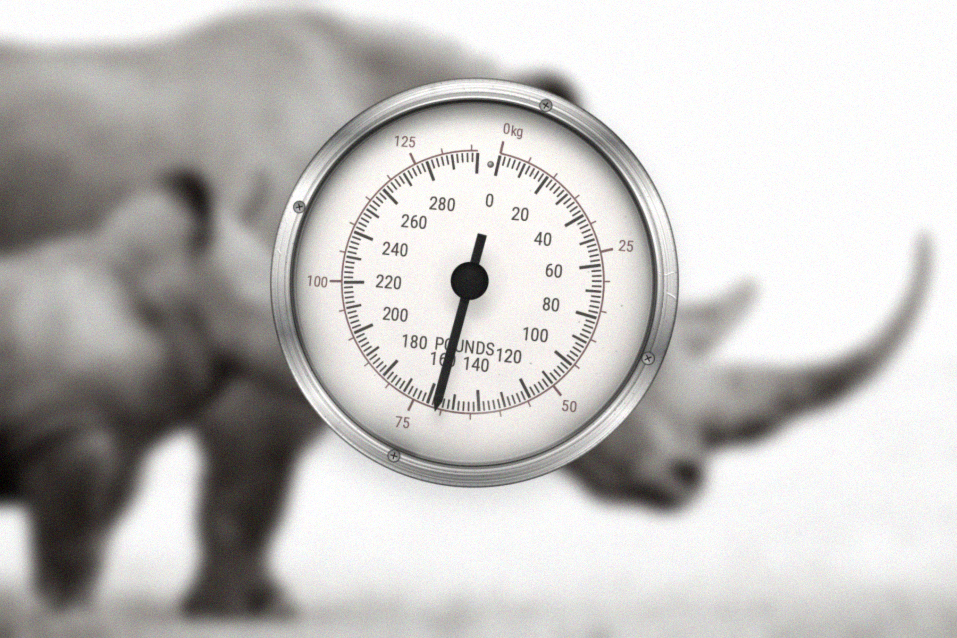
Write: **156** lb
